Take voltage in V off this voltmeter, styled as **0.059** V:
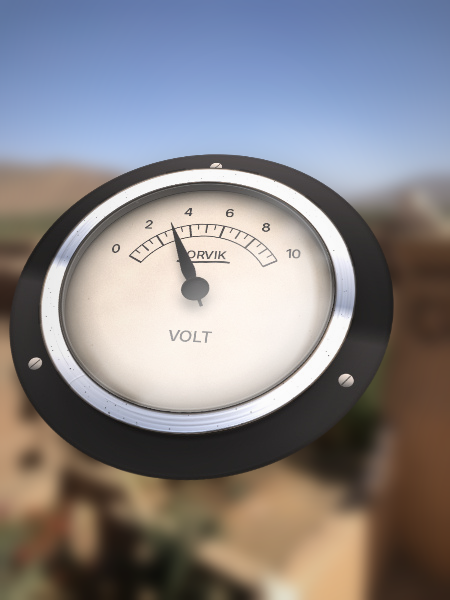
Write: **3** V
